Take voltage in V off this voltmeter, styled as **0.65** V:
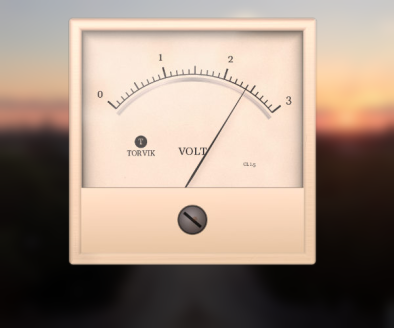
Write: **2.4** V
